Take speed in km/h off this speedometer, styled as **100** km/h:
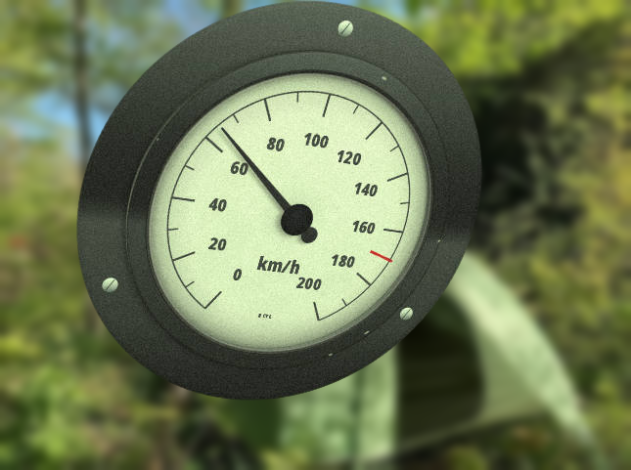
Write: **65** km/h
